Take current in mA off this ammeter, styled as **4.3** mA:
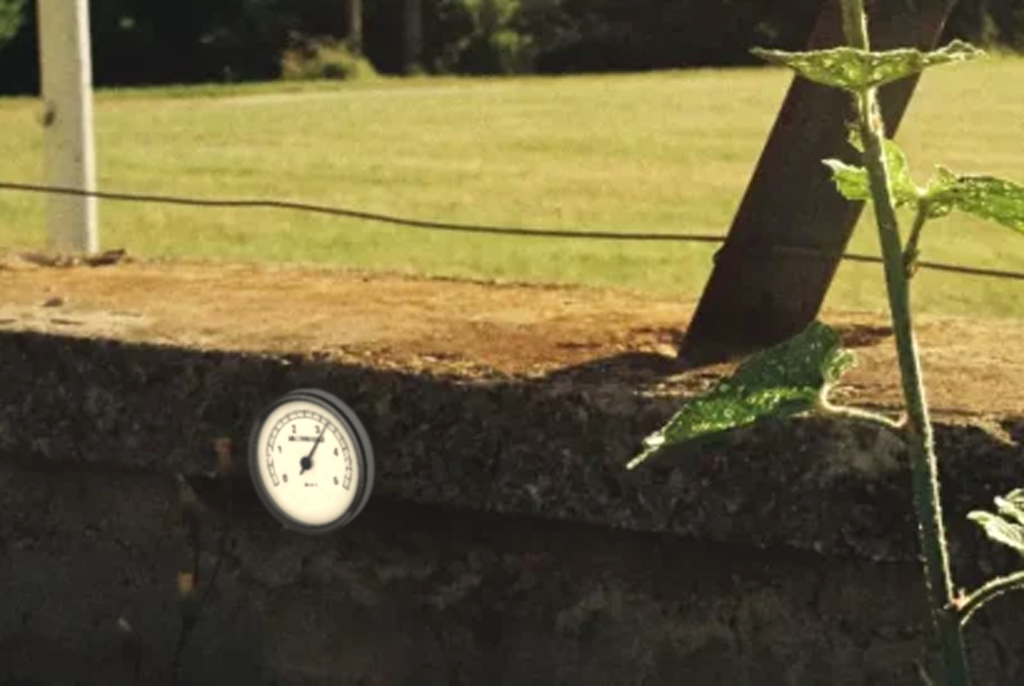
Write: **3.25** mA
